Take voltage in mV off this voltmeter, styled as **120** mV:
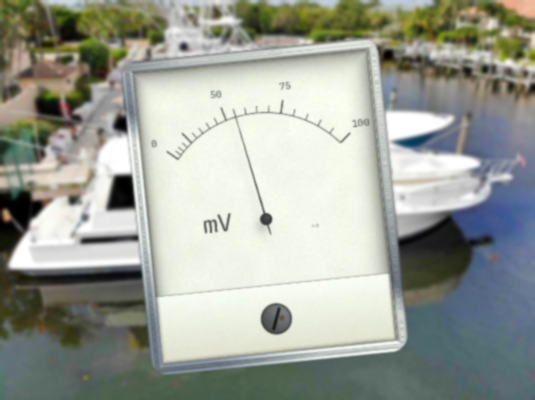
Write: **55** mV
